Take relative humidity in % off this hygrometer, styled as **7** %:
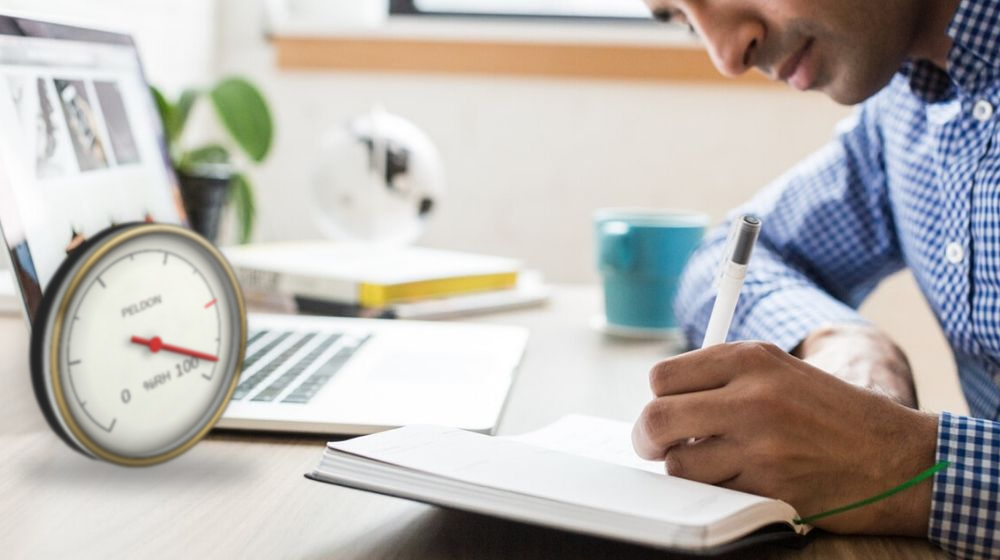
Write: **95** %
